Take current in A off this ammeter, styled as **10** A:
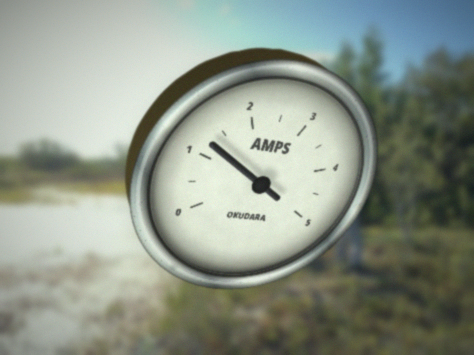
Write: **1.25** A
